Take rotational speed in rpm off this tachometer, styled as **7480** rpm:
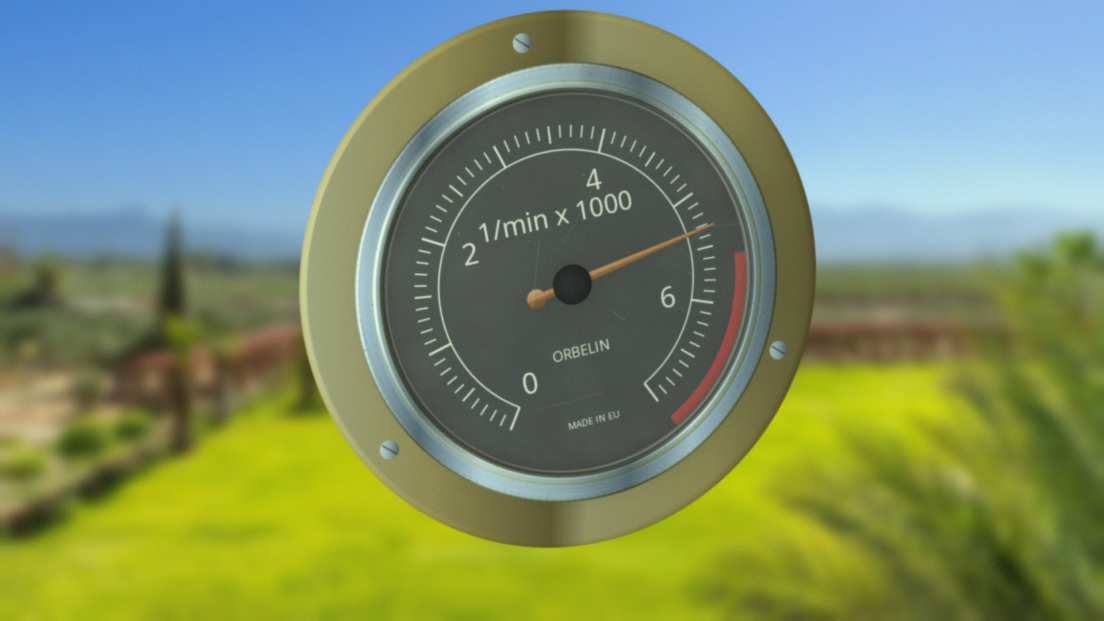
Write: **5300** rpm
